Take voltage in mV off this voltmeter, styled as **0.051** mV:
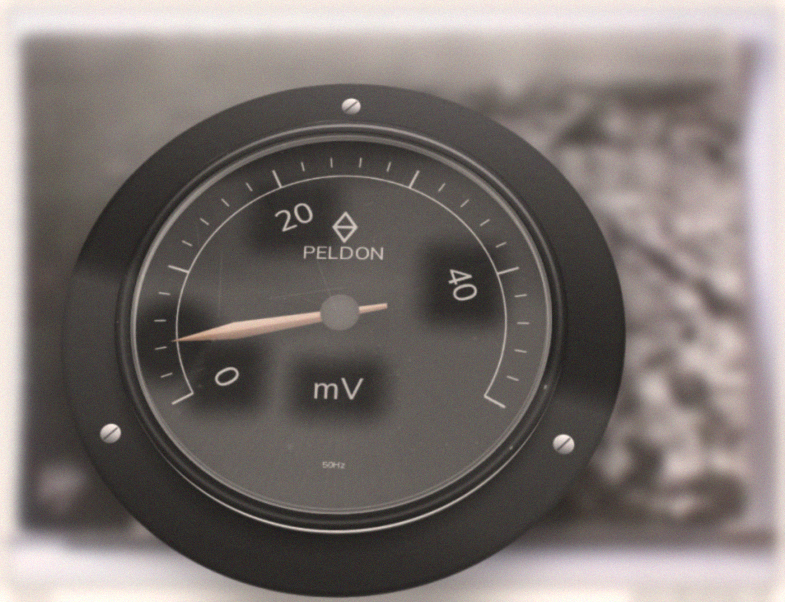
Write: **4** mV
